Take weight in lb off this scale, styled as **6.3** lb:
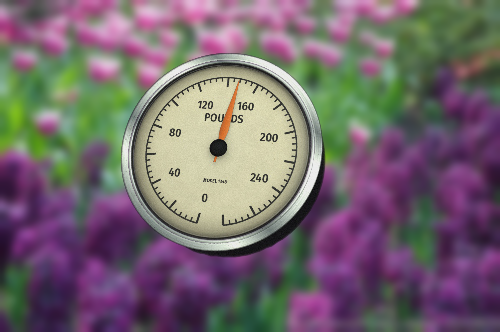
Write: **148** lb
